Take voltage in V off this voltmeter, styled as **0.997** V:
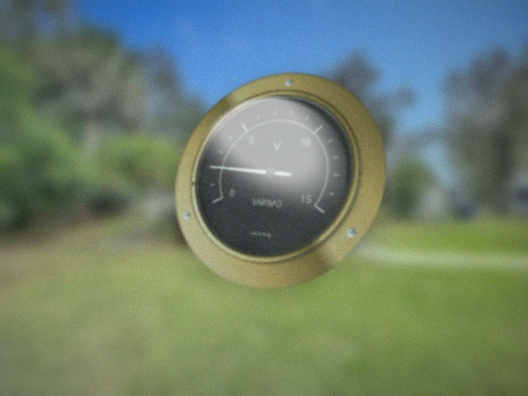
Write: **2** V
